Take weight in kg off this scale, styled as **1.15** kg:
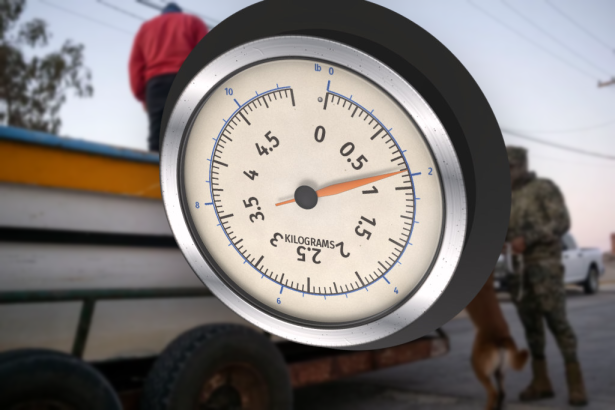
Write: **0.85** kg
